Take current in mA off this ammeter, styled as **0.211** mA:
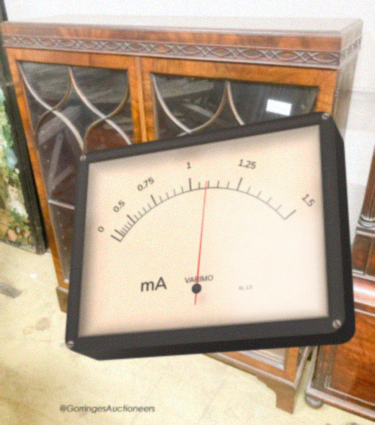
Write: **1.1** mA
